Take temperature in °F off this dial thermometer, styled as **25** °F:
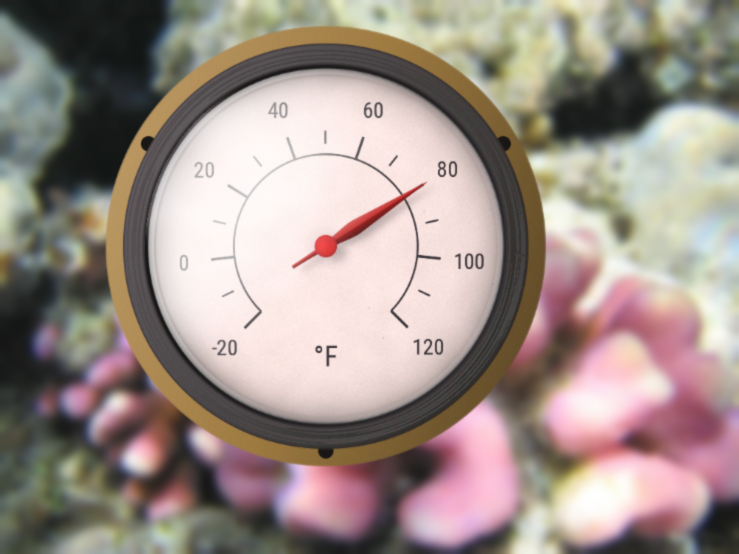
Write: **80** °F
